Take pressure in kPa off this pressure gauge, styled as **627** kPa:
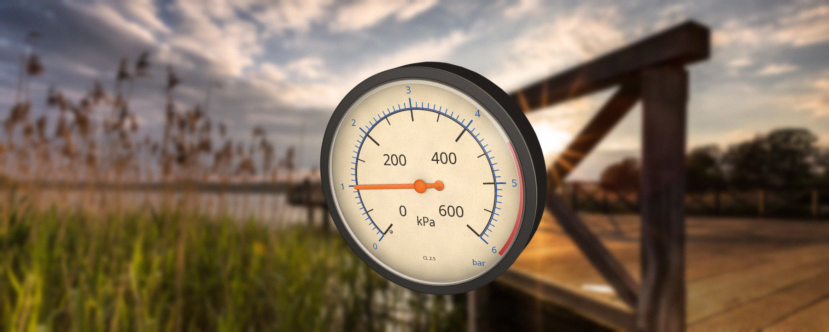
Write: **100** kPa
